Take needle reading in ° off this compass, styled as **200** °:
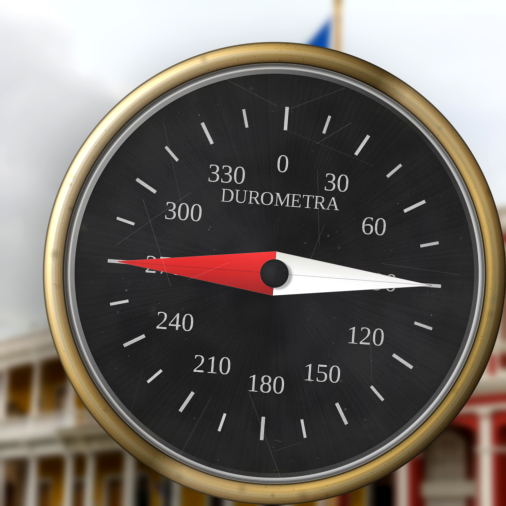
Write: **270** °
